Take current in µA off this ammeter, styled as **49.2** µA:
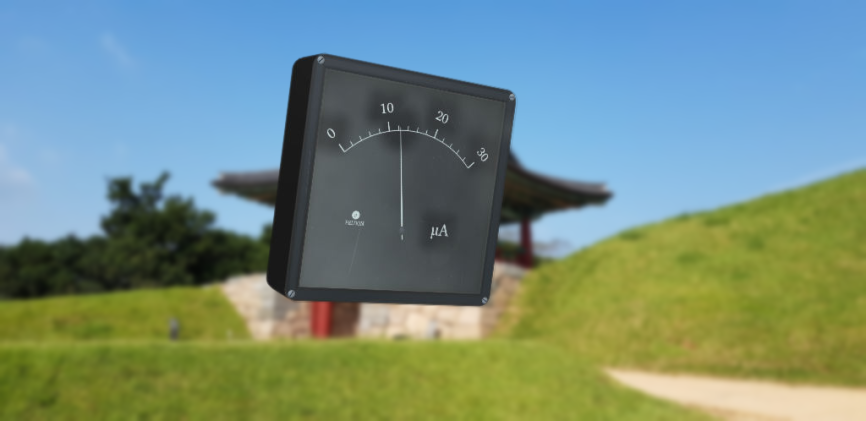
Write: **12** µA
